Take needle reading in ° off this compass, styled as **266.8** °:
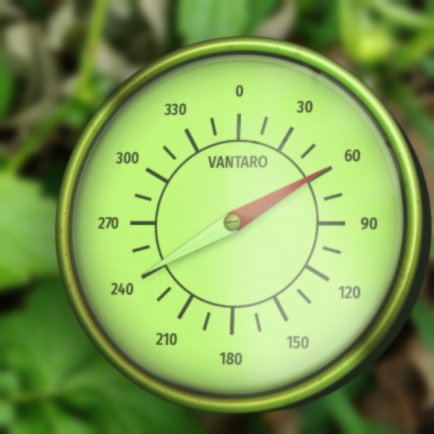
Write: **60** °
